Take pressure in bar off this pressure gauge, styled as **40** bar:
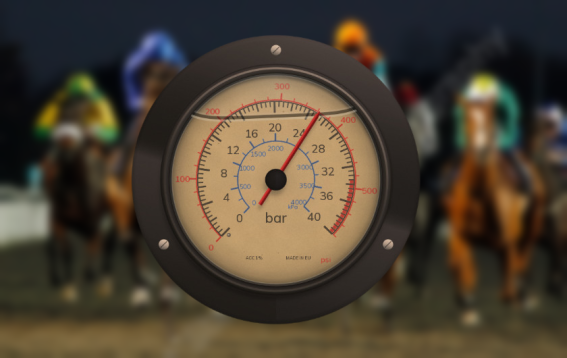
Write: **25** bar
